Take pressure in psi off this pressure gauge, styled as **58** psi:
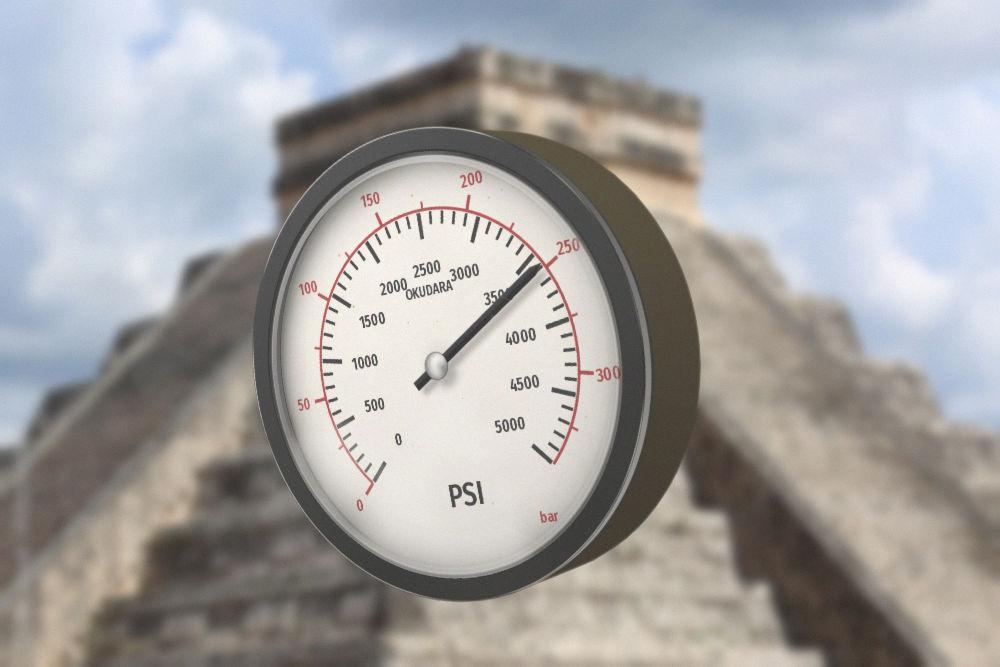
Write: **3600** psi
